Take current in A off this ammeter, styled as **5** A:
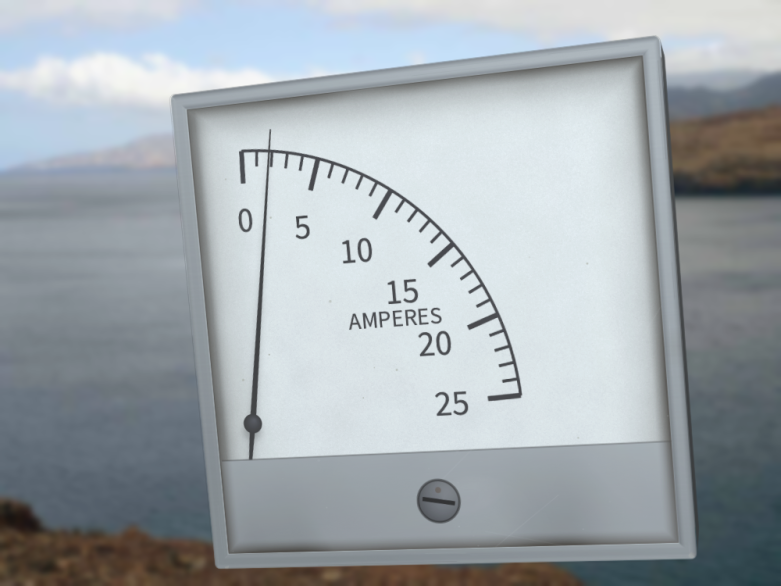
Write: **2** A
